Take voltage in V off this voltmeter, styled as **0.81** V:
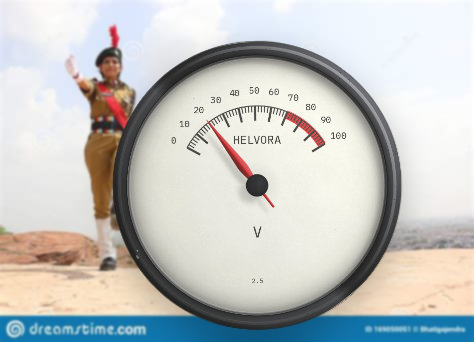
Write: **20** V
